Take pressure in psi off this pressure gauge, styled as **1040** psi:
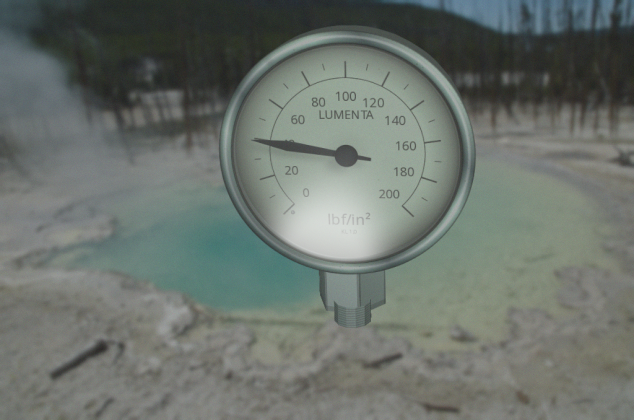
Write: **40** psi
